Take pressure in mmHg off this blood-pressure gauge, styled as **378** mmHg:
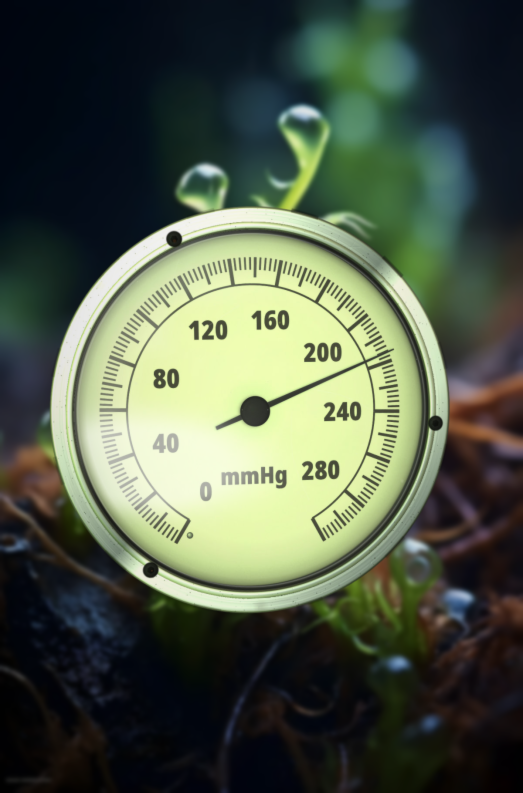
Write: **216** mmHg
